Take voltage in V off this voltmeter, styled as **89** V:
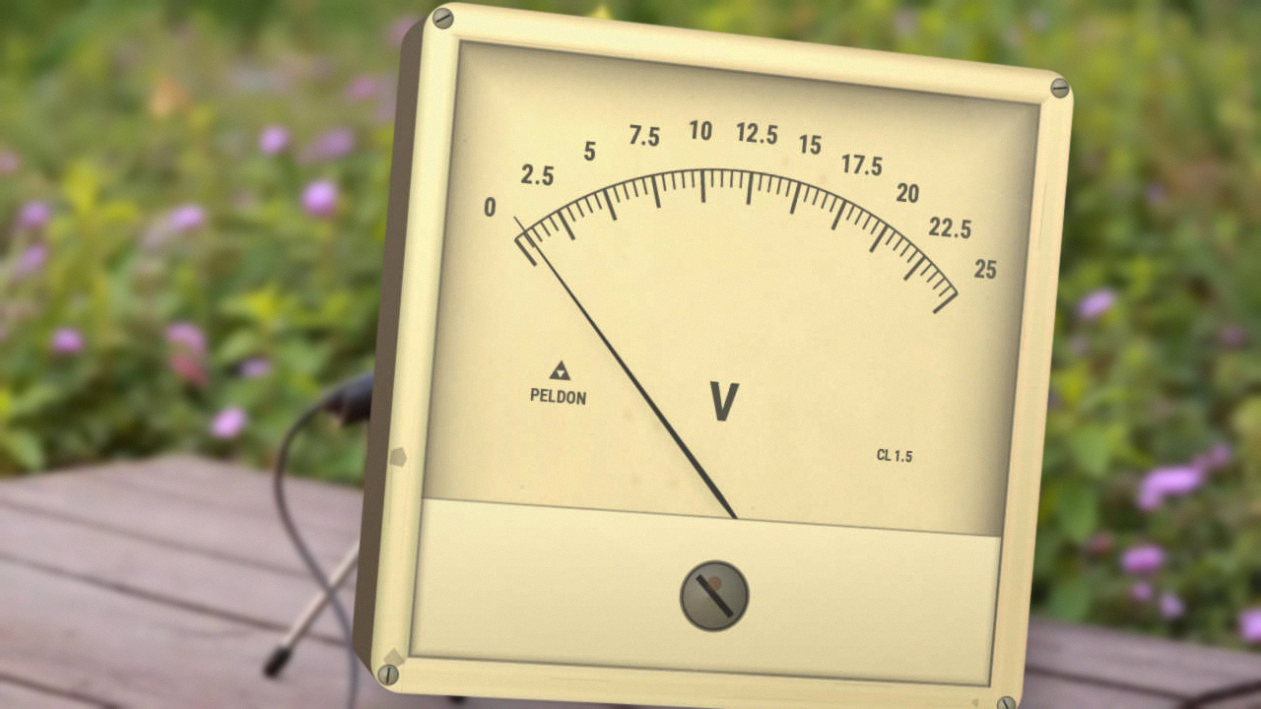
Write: **0.5** V
